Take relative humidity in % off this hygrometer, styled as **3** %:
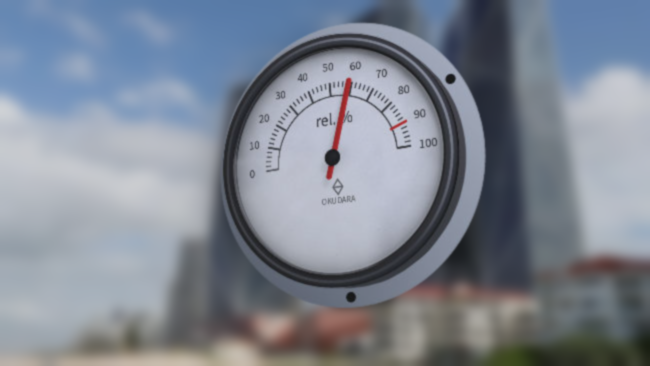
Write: **60** %
